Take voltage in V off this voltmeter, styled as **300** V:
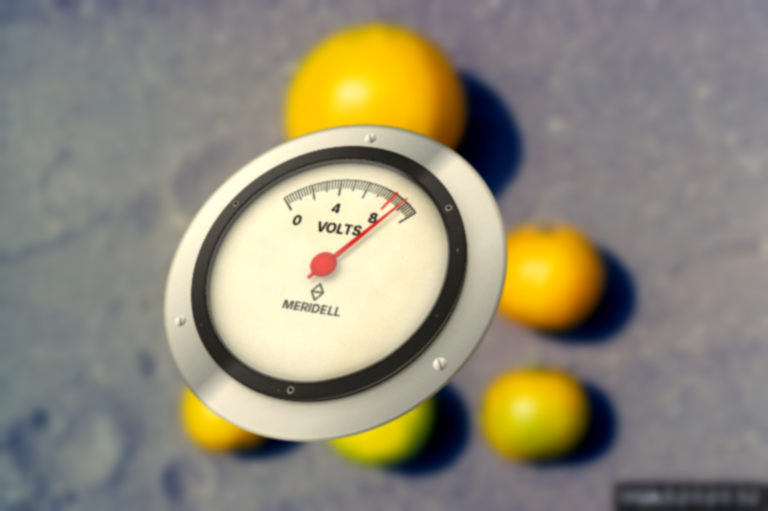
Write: **9** V
